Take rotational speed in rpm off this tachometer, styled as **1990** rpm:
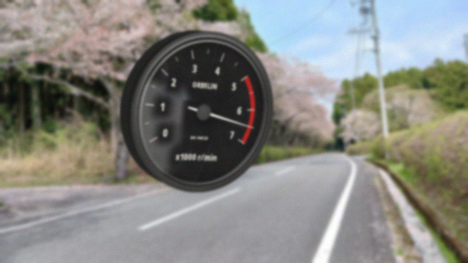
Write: **6500** rpm
